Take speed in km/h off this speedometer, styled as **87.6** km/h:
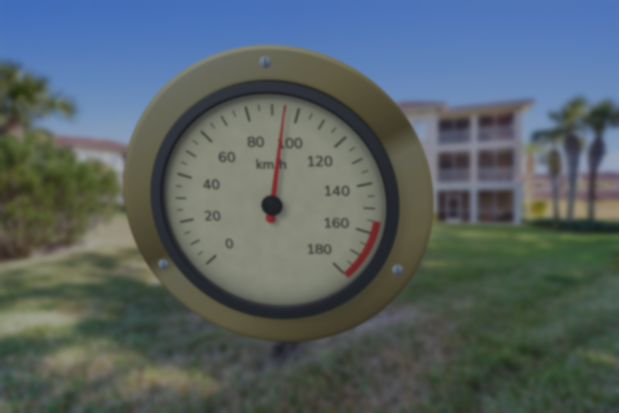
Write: **95** km/h
